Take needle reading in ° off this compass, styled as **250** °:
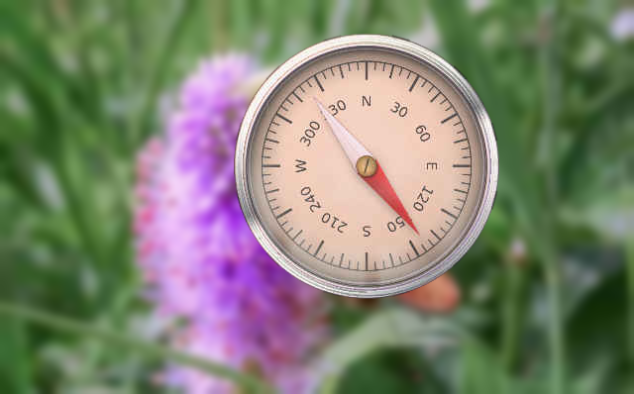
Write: **142.5** °
